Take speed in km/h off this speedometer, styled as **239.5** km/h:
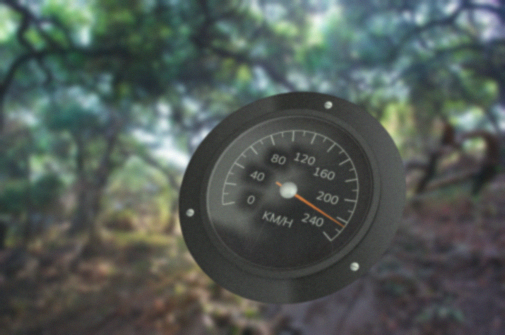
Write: **225** km/h
